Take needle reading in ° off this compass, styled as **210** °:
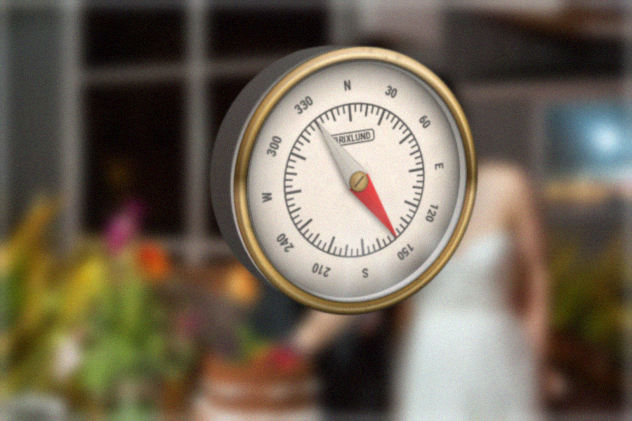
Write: **150** °
